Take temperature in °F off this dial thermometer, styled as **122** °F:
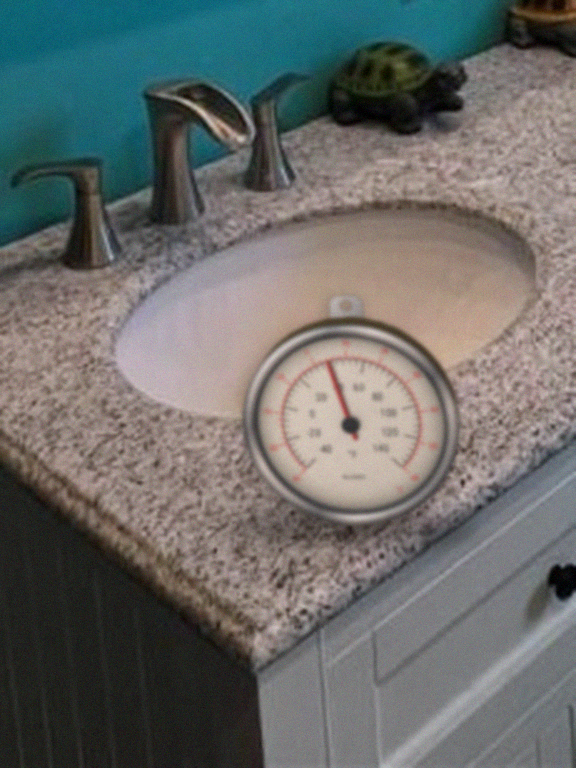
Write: **40** °F
